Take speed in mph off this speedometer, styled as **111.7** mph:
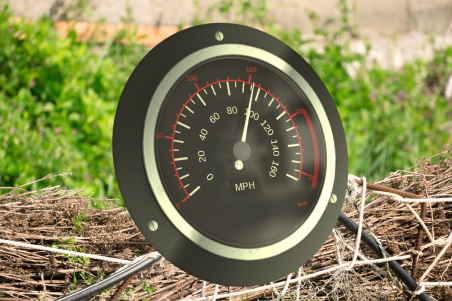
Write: **95** mph
